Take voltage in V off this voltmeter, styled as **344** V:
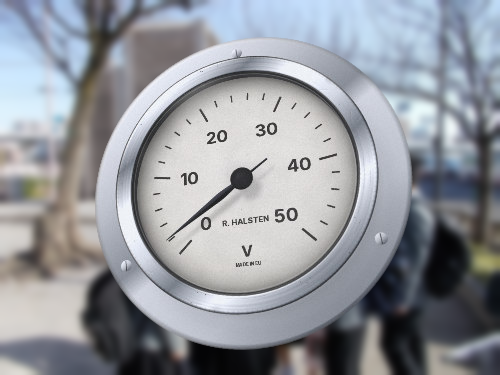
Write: **2** V
